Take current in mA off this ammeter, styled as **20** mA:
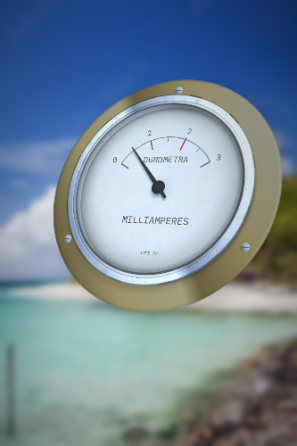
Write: **0.5** mA
